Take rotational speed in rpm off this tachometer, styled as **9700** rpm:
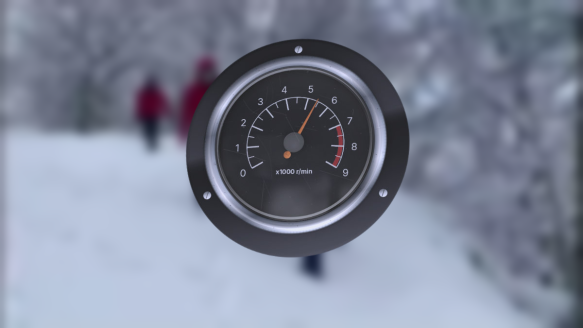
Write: **5500** rpm
